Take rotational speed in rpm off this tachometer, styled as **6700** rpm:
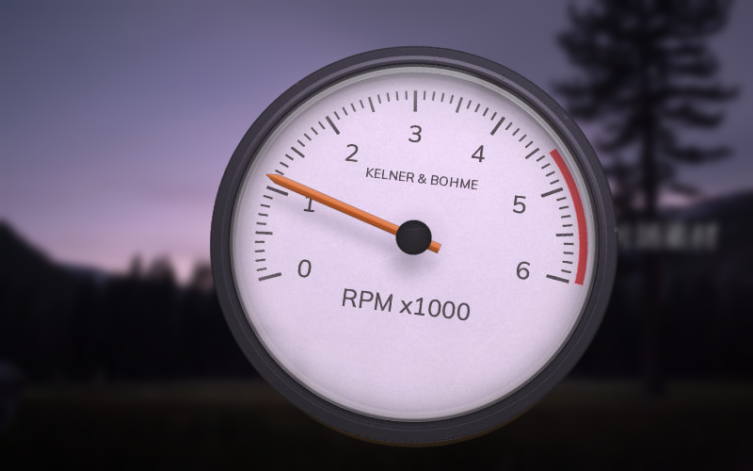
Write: **1100** rpm
